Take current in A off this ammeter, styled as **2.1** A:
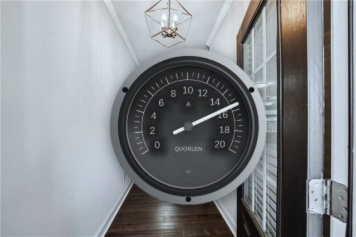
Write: **15.5** A
